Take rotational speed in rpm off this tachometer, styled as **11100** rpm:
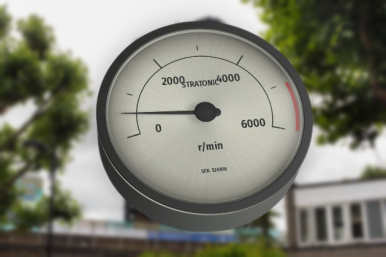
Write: **500** rpm
